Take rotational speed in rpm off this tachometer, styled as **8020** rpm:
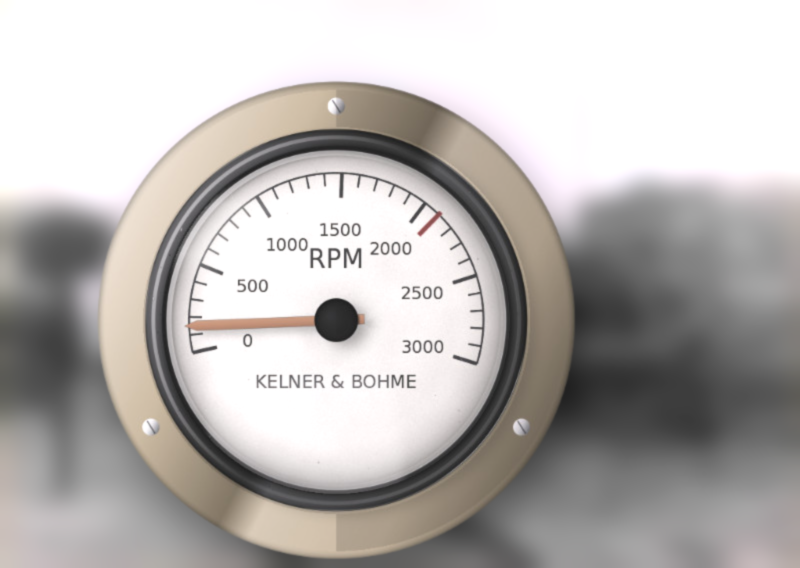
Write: **150** rpm
